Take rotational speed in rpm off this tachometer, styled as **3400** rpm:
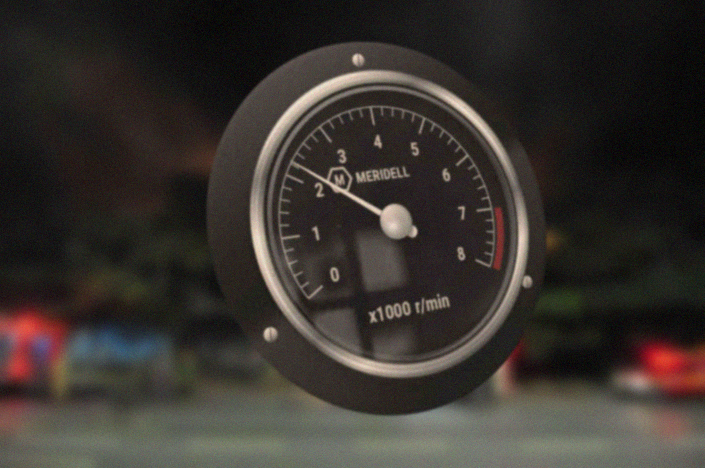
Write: **2200** rpm
